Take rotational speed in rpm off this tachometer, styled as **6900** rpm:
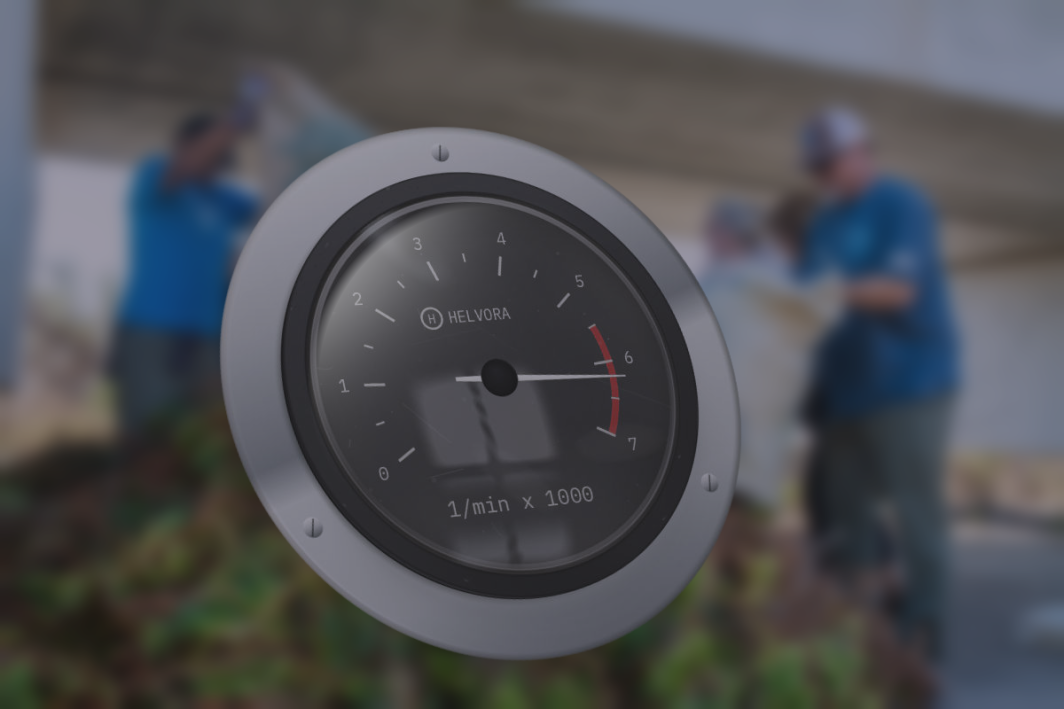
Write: **6250** rpm
